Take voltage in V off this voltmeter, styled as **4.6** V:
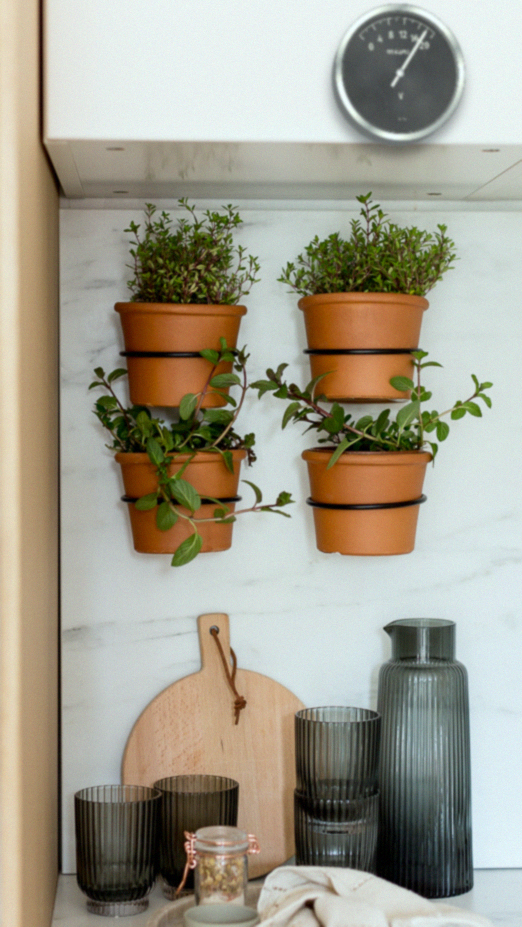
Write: **18** V
